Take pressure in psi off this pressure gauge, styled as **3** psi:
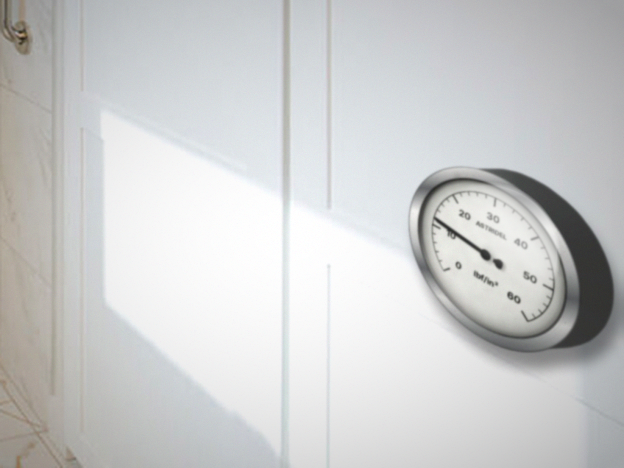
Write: **12** psi
